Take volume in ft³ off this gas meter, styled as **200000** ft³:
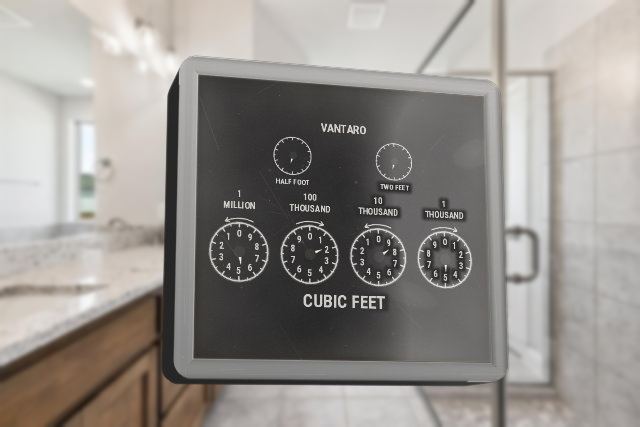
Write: **518500** ft³
